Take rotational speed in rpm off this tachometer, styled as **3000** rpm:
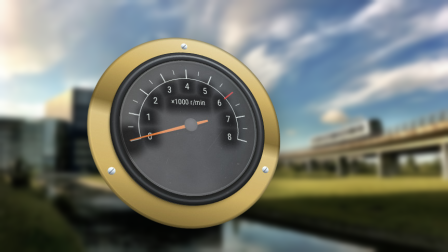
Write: **0** rpm
